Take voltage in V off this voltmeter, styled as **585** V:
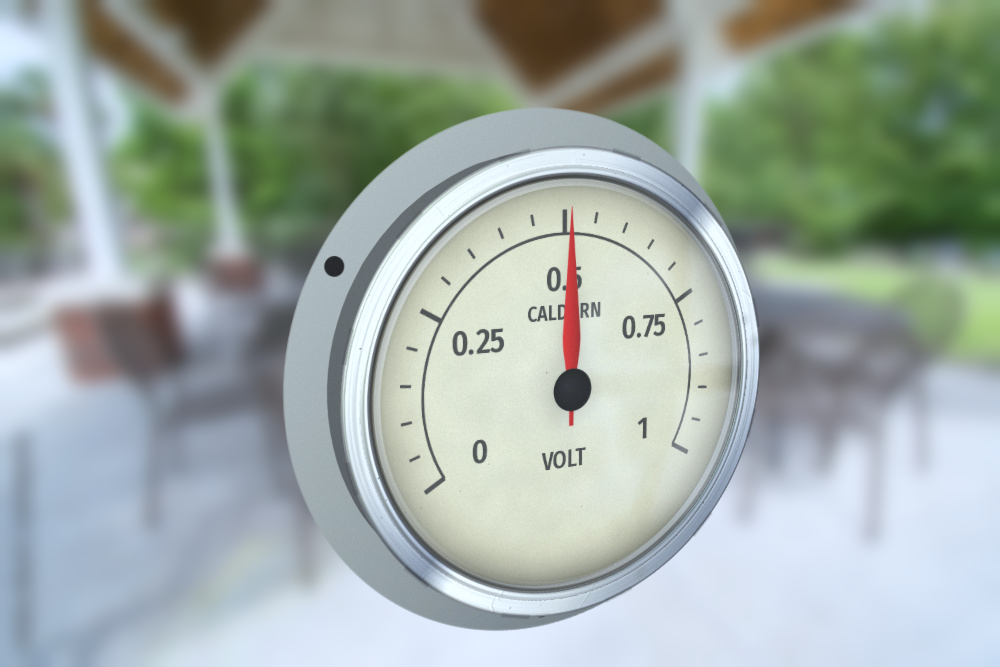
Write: **0.5** V
